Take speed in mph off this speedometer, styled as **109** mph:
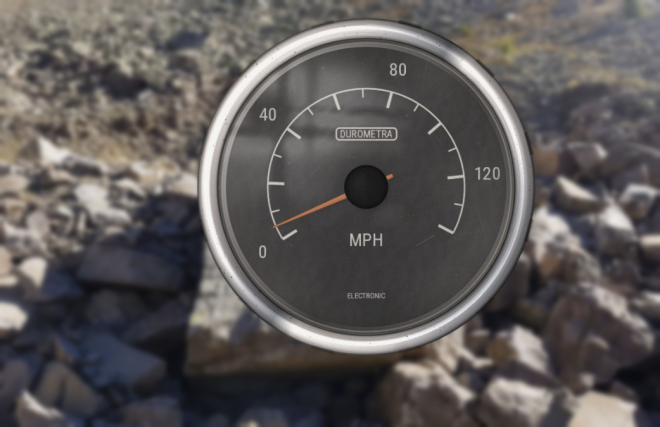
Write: **5** mph
